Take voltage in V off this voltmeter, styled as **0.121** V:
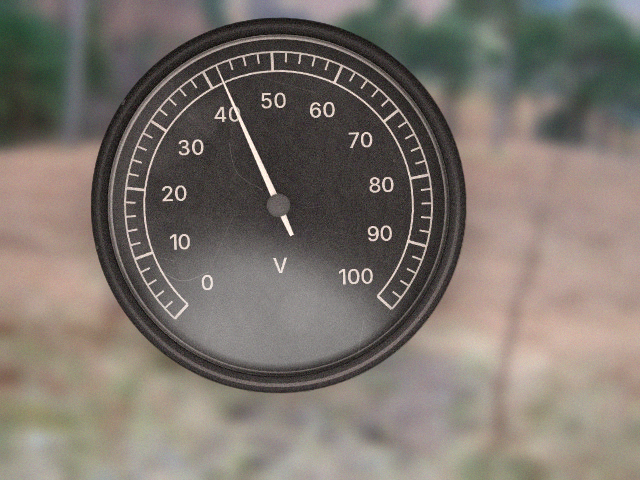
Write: **42** V
